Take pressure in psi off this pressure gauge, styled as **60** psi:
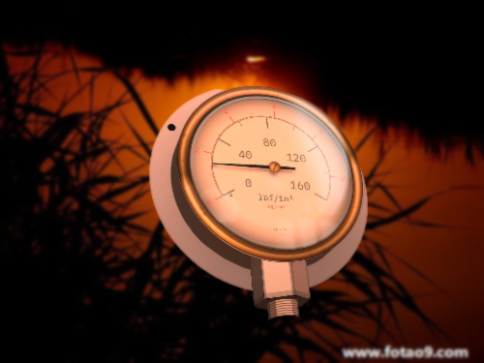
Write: **20** psi
